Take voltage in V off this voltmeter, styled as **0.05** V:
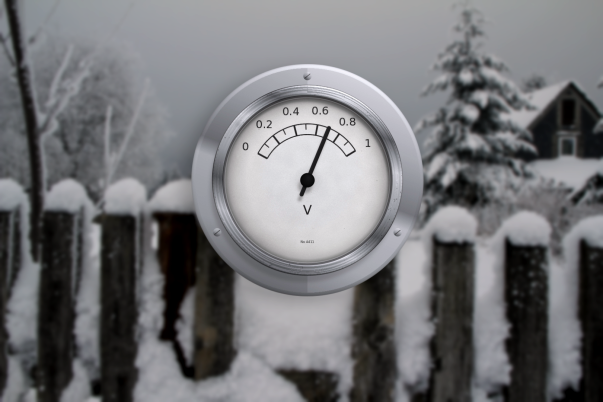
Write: **0.7** V
